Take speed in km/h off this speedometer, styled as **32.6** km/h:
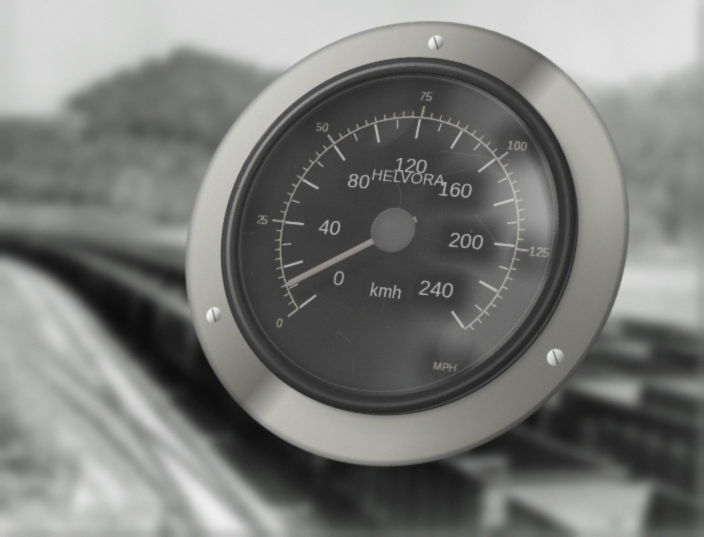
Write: **10** km/h
